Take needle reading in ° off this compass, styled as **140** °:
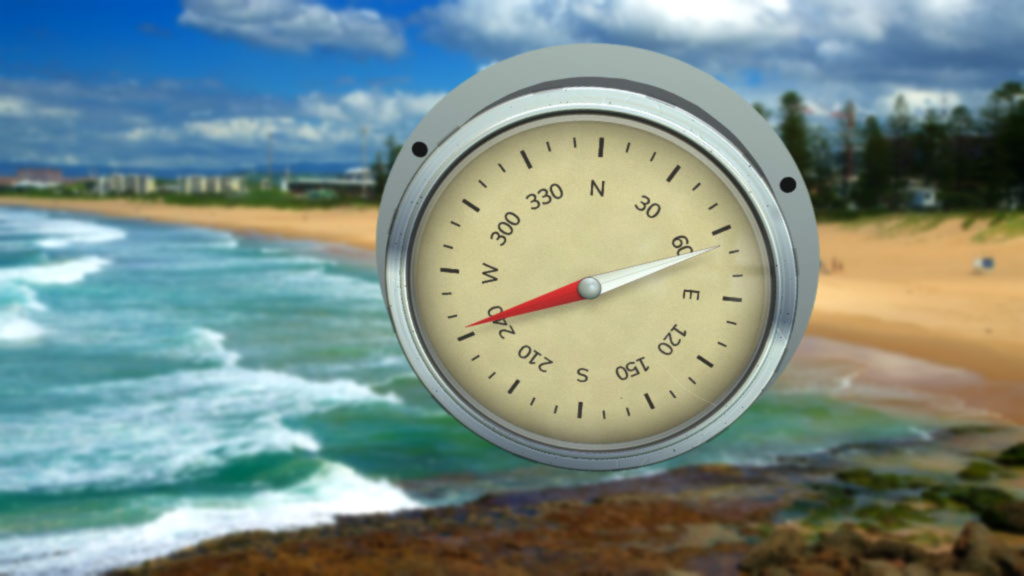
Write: **245** °
